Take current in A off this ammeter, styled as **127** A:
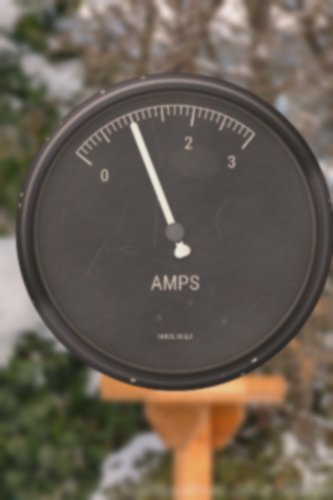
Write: **1** A
